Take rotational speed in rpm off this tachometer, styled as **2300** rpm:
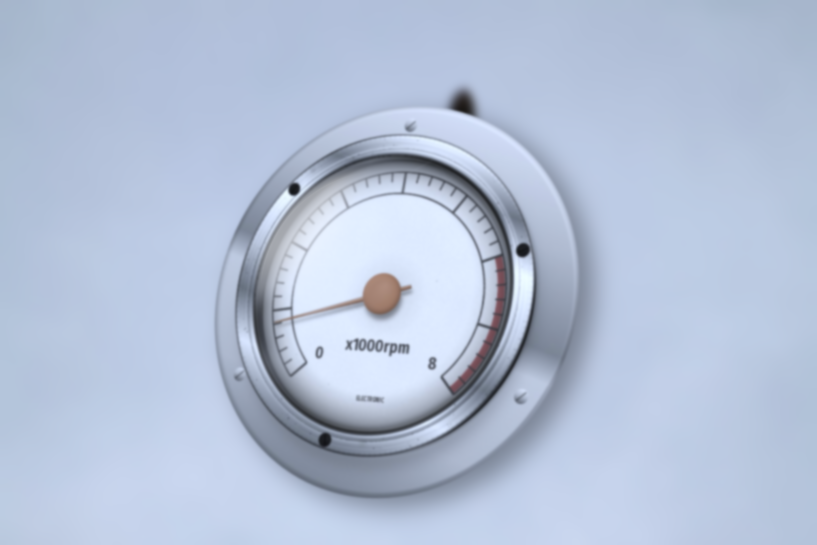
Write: **800** rpm
